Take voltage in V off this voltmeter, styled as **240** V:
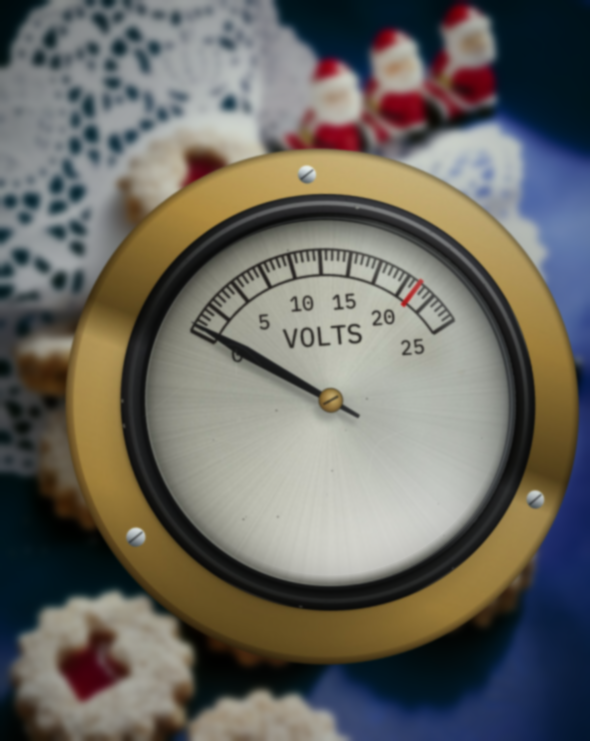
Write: **0.5** V
